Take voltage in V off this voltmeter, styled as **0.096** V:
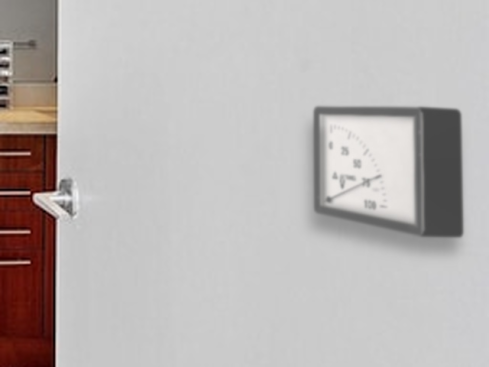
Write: **75** V
